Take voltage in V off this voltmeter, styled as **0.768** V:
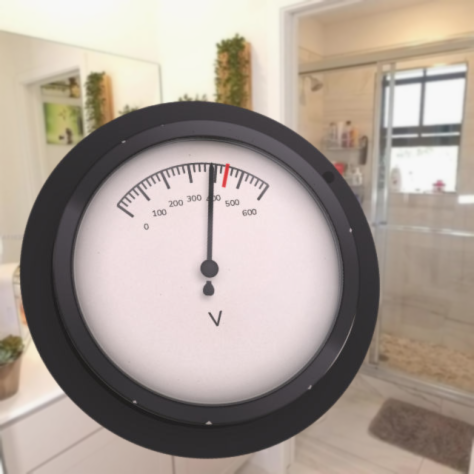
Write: **380** V
